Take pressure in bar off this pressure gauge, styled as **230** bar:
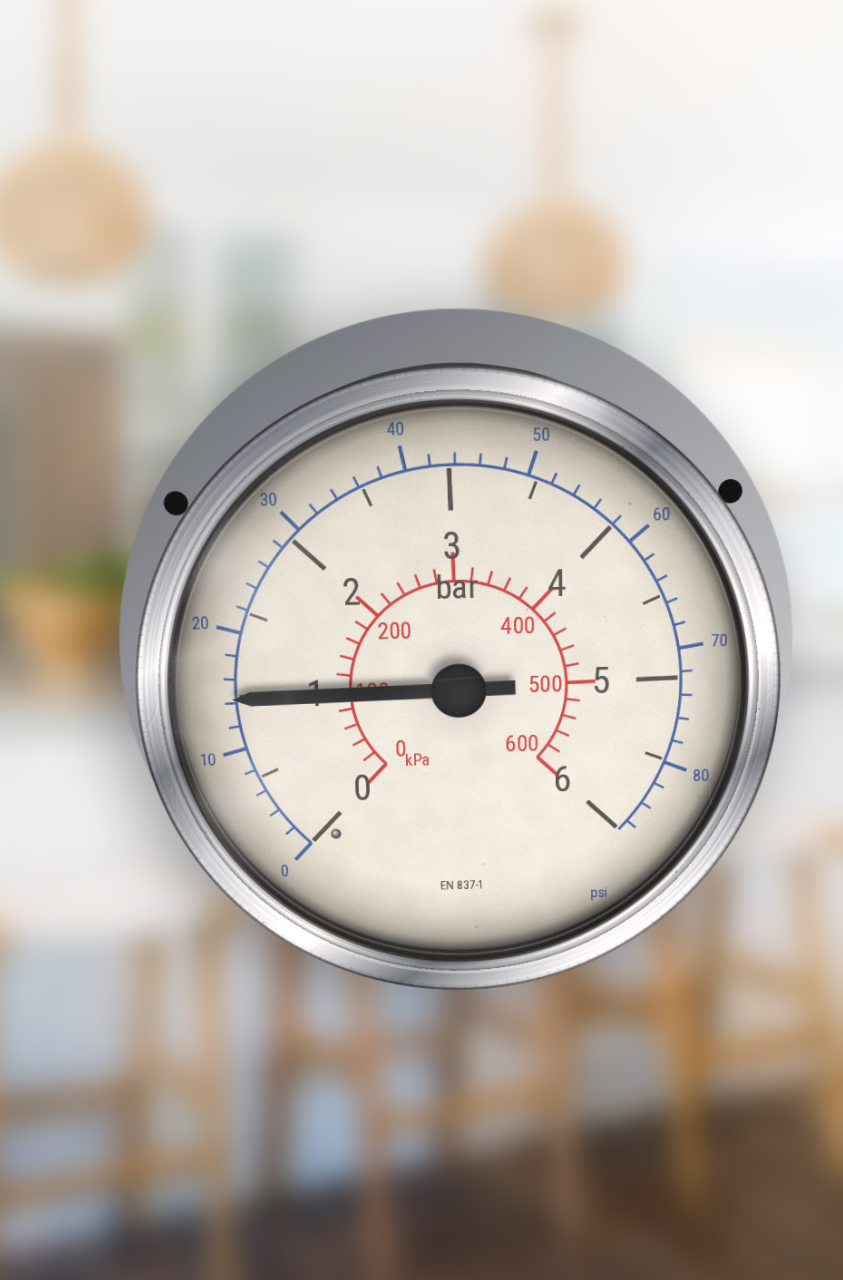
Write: **1** bar
